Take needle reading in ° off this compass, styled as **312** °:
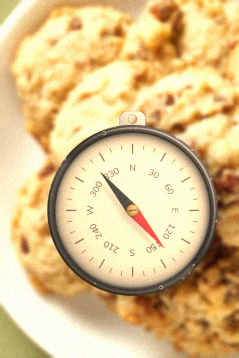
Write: **140** °
